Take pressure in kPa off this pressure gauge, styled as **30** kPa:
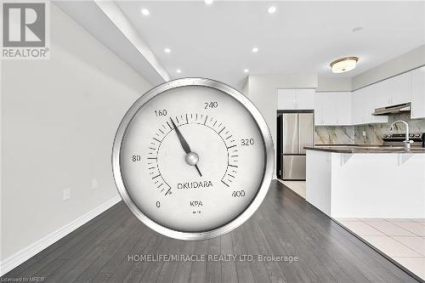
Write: **170** kPa
